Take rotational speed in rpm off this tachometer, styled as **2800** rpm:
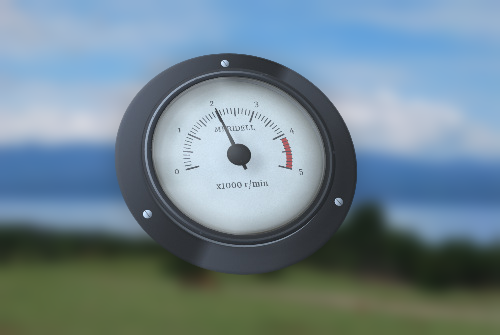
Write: **2000** rpm
